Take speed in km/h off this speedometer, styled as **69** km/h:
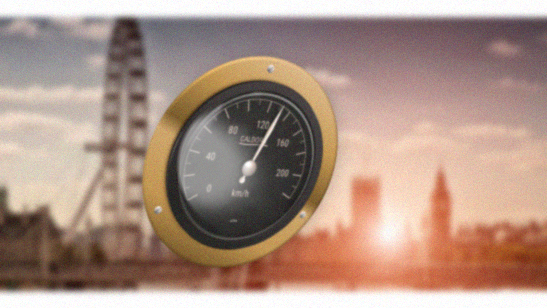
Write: **130** km/h
